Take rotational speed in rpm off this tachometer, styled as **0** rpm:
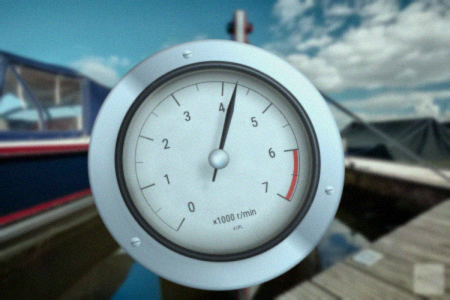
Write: **4250** rpm
